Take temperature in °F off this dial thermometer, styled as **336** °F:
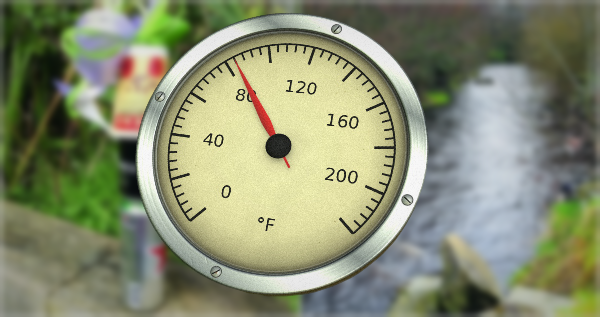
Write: **84** °F
